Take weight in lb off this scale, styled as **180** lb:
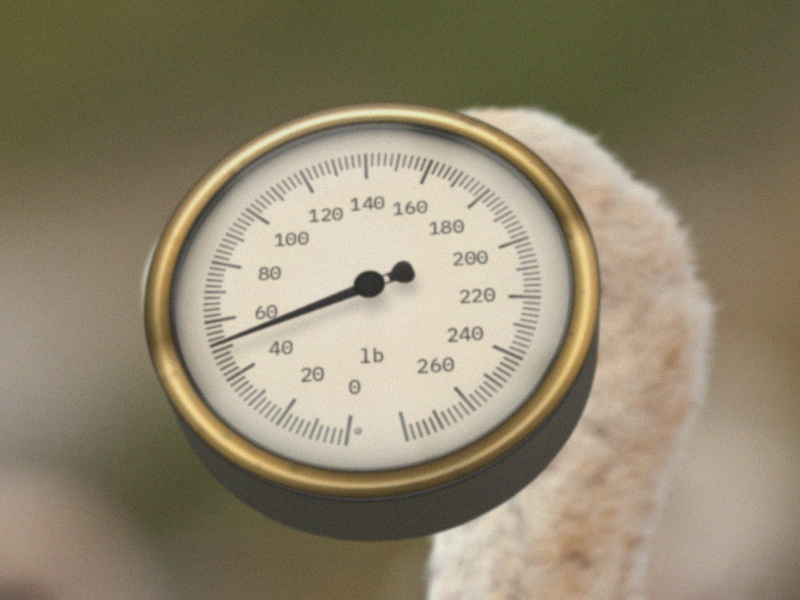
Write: **50** lb
